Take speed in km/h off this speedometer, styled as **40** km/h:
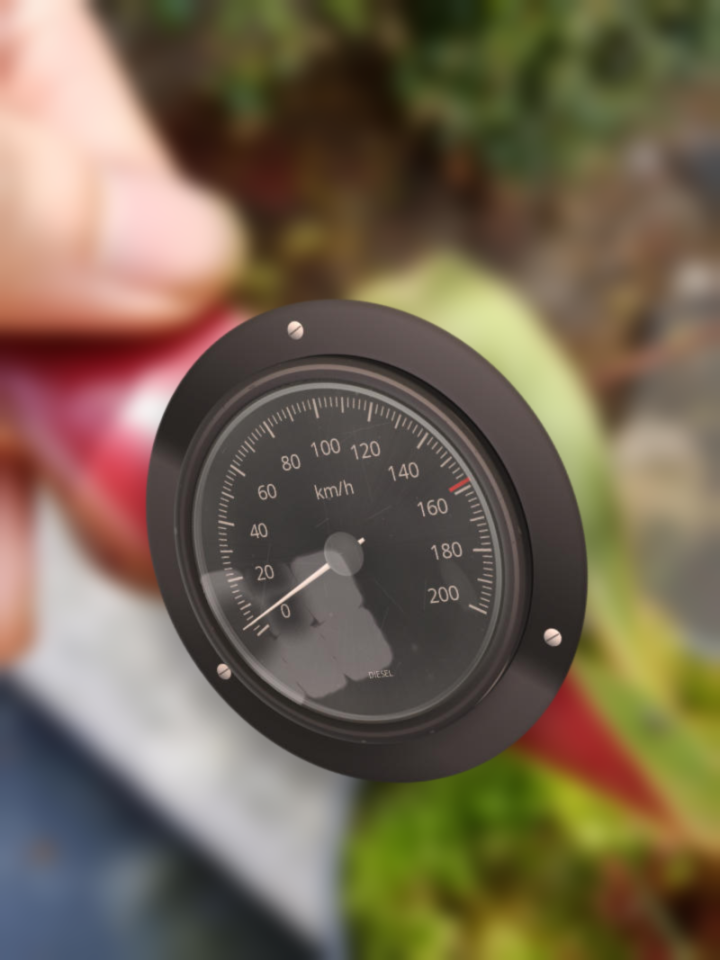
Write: **4** km/h
